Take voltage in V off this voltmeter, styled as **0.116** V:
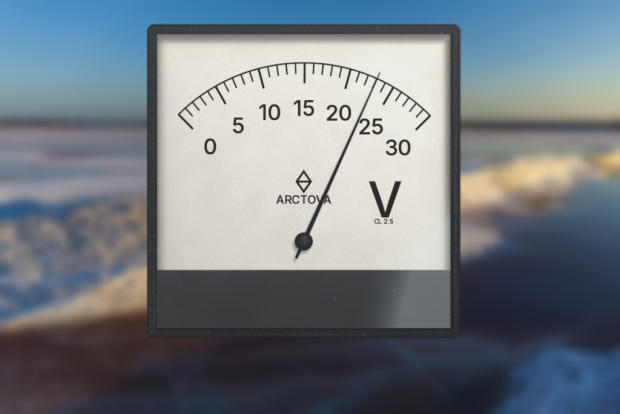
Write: **23** V
